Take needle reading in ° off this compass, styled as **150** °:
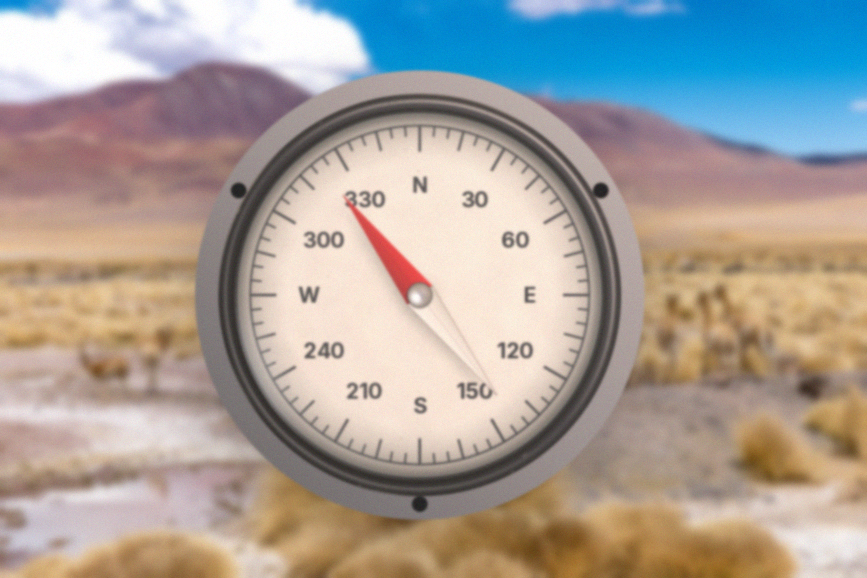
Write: **322.5** °
